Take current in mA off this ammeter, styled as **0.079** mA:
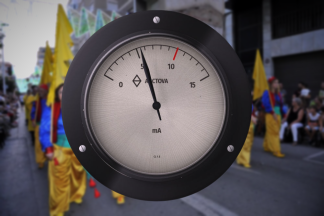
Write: **5.5** mA
